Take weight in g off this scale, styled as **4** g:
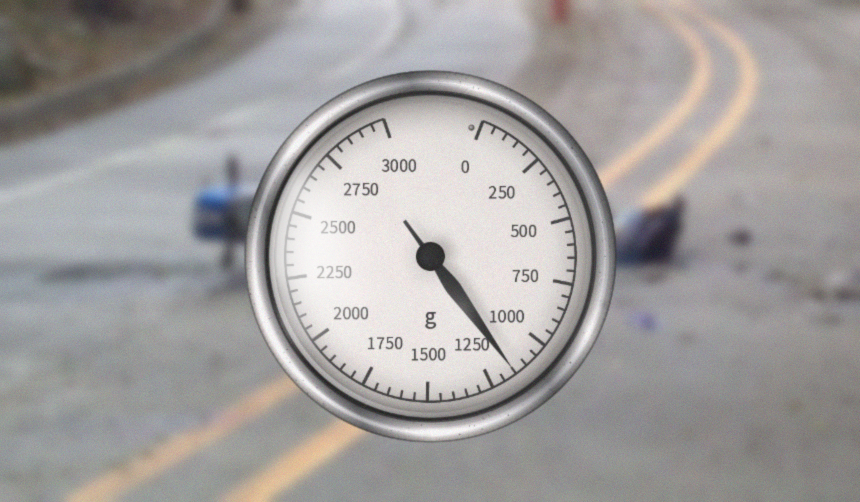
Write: **1150** g
